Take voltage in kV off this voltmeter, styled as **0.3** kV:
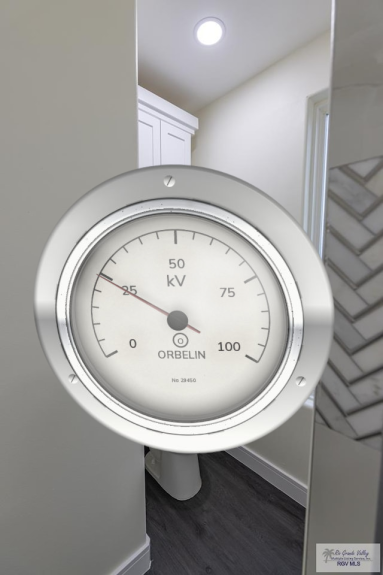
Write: **25** kV
